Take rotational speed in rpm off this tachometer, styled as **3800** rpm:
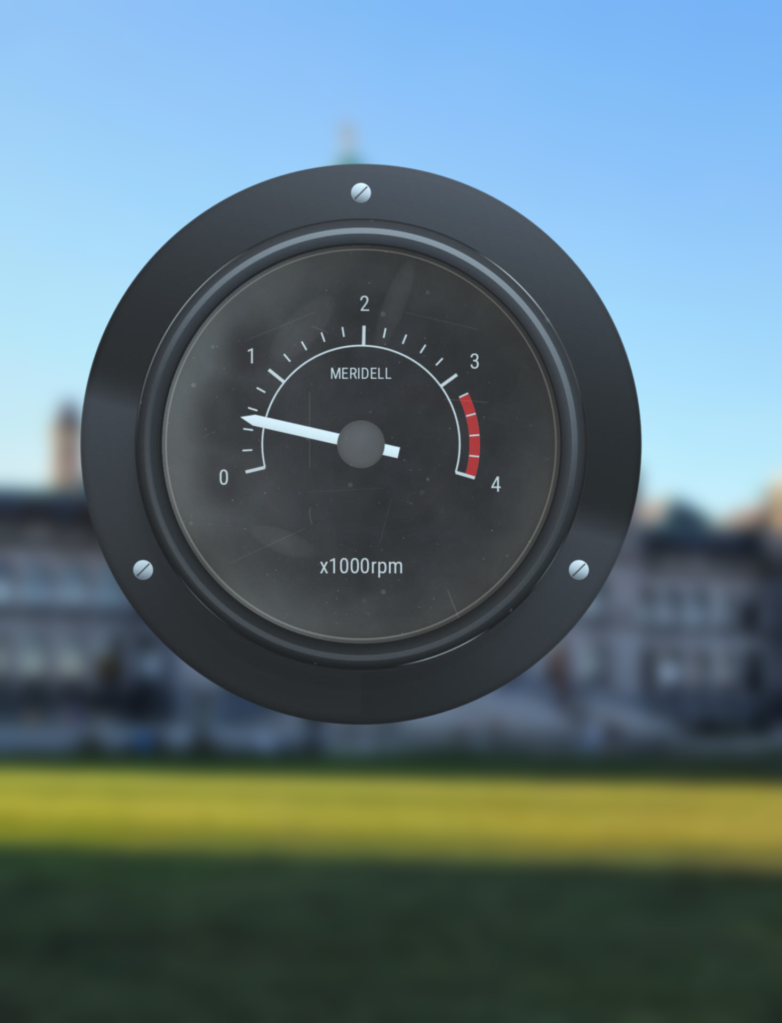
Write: **500** rpm
